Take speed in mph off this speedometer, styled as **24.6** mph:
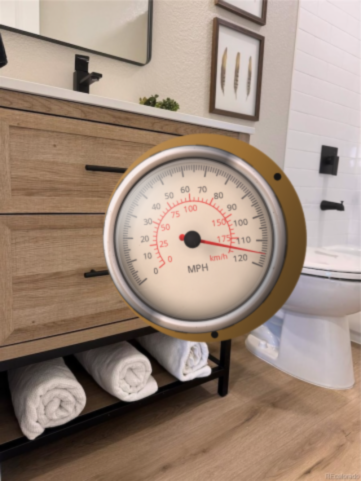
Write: **115** mph
